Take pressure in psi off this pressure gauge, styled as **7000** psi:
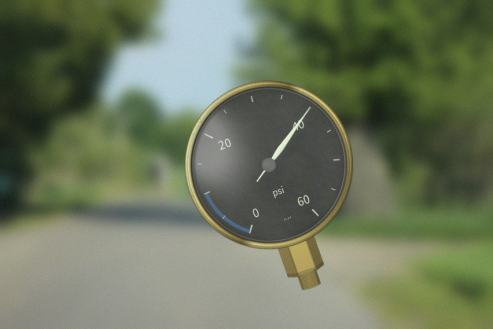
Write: **40** psi
